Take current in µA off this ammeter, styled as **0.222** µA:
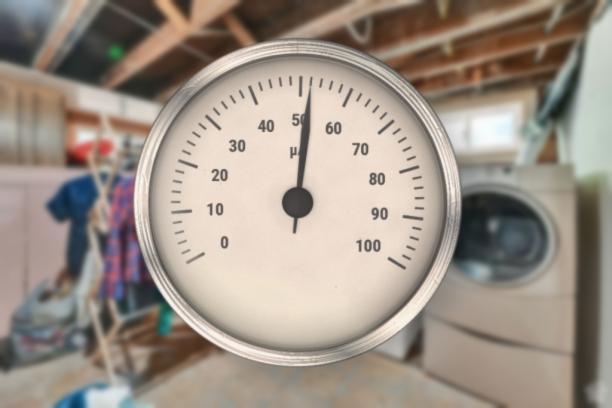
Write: **52** µA
